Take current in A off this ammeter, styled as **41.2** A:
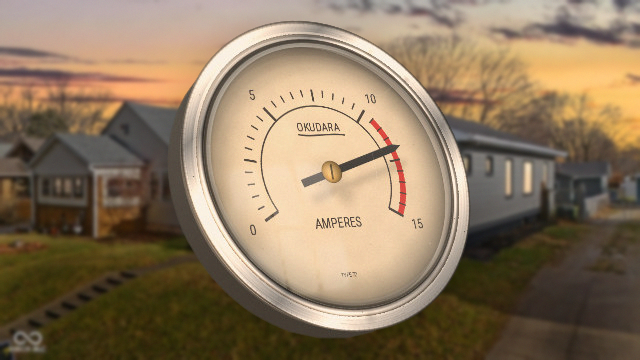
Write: **12** A
